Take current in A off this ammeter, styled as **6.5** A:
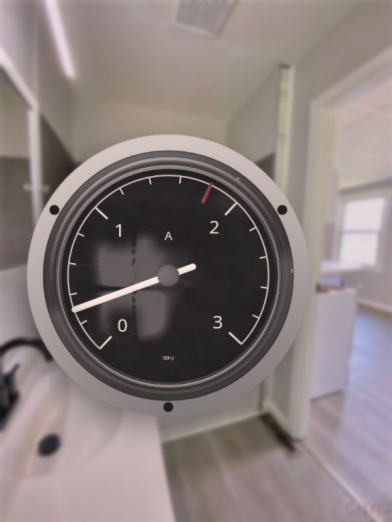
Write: **0.3** A
